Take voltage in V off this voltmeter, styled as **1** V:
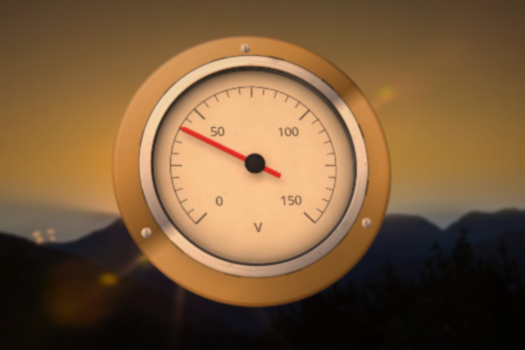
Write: **40** V
